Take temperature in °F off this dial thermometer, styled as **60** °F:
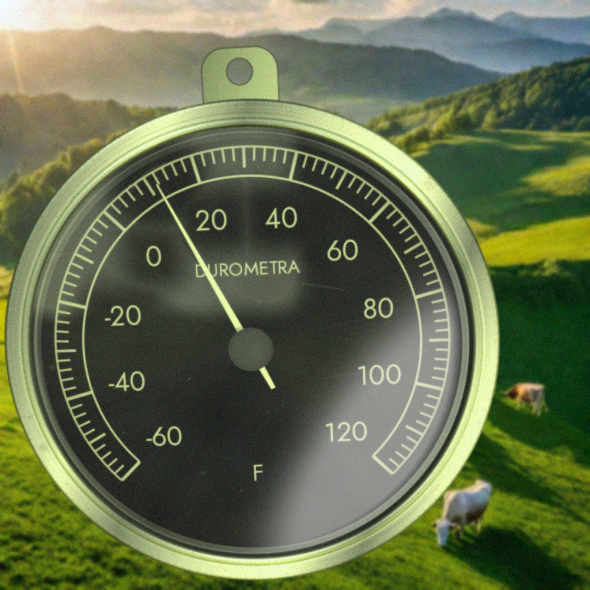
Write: **12** °F
